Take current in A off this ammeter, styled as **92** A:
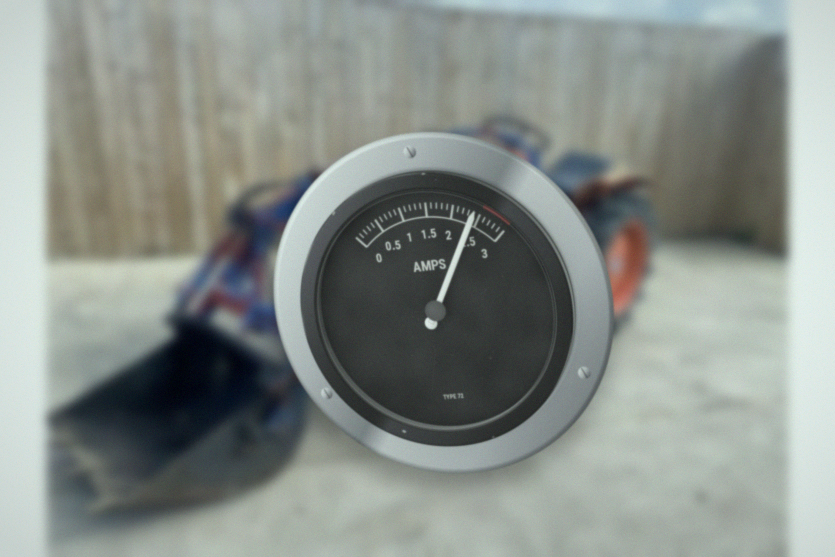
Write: **2.4** A
